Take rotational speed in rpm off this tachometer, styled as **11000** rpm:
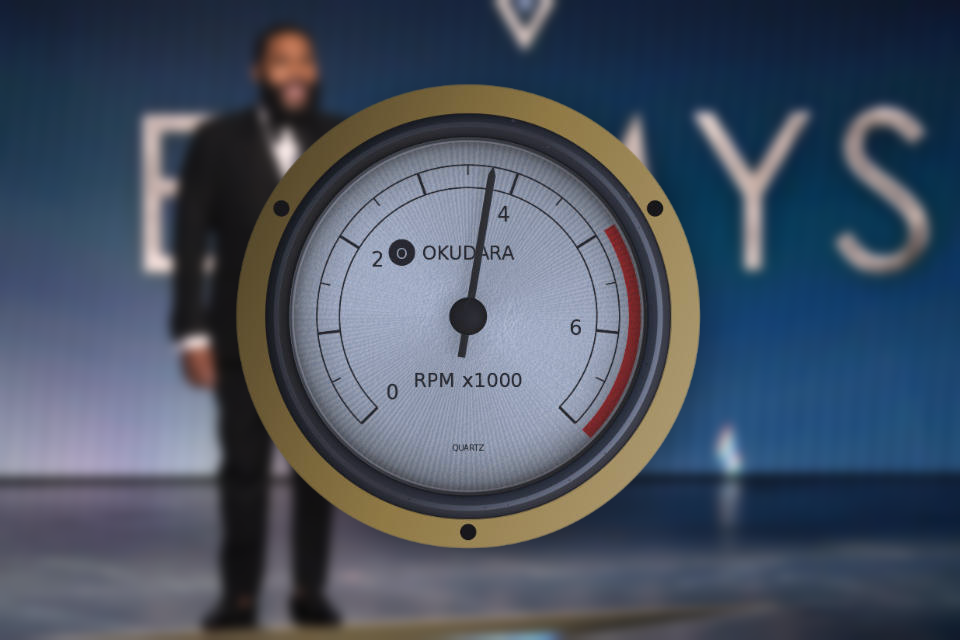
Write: **3750** rpm
